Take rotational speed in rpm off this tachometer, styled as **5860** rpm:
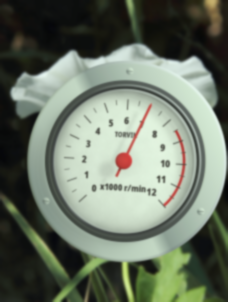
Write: **7000** rpm
